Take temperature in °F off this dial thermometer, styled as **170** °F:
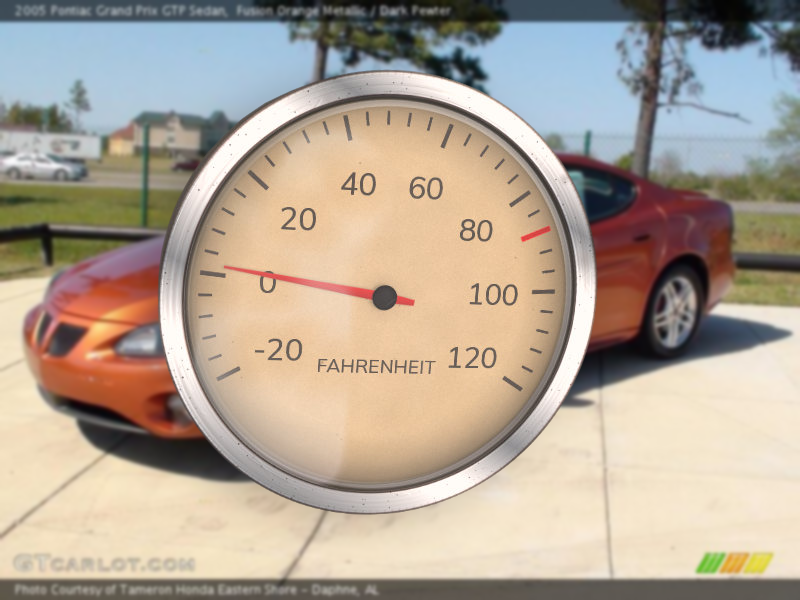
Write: **2** °F
